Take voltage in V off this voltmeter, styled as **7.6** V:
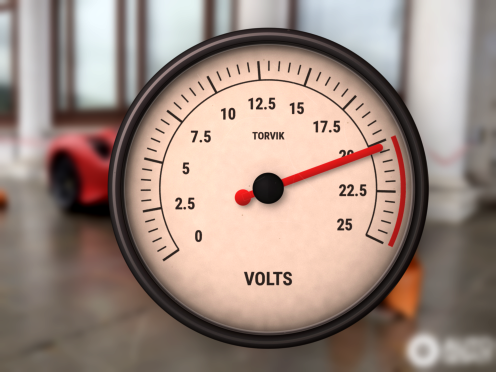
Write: **20.25** V
